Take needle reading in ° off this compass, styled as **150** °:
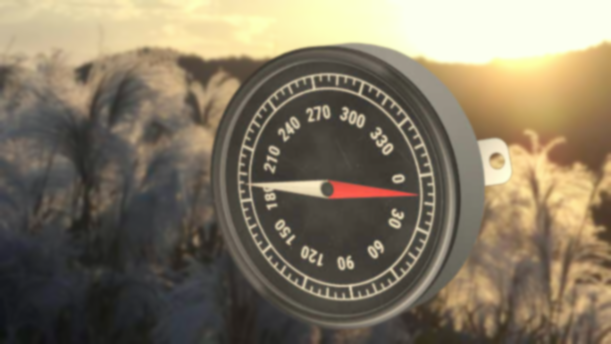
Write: **10** °
